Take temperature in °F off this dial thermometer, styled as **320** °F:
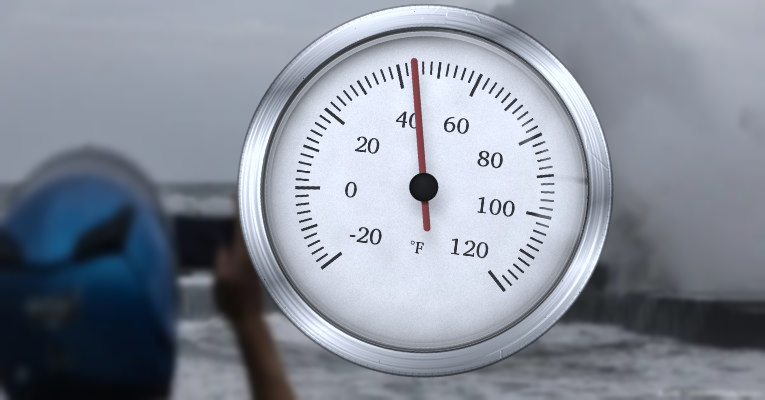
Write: **44** °F
